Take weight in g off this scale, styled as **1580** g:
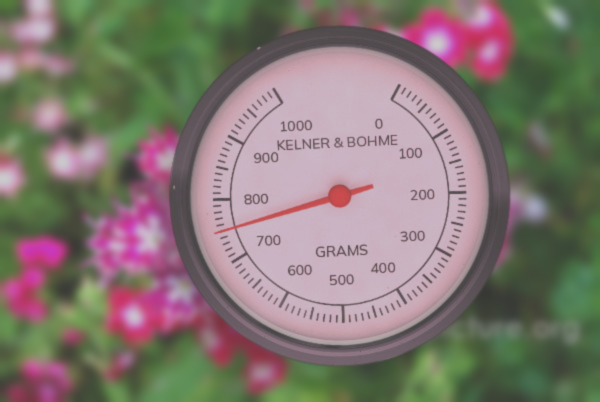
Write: **750** g
